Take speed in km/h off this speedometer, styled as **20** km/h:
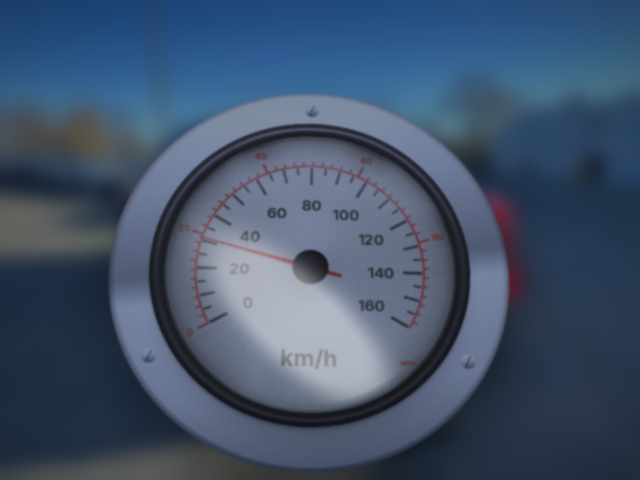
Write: **30** km/h
